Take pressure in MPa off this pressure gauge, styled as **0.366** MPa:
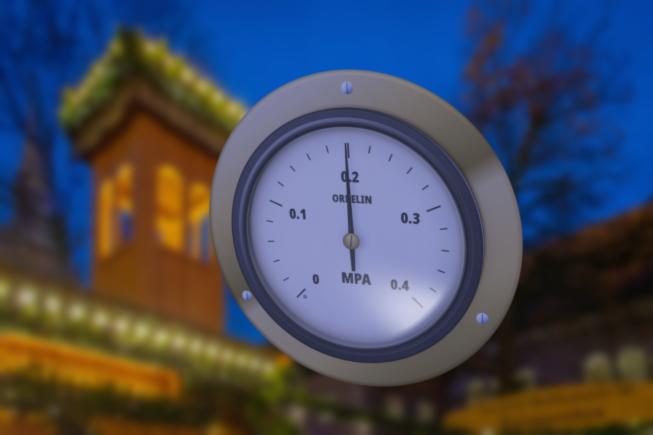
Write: **0.2** MPa
